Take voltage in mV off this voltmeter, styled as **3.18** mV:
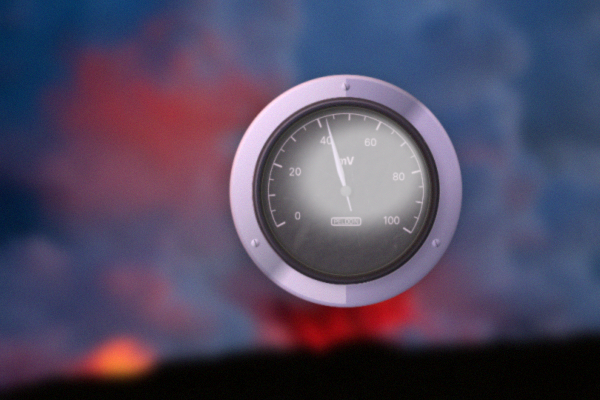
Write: **42.5** mV
